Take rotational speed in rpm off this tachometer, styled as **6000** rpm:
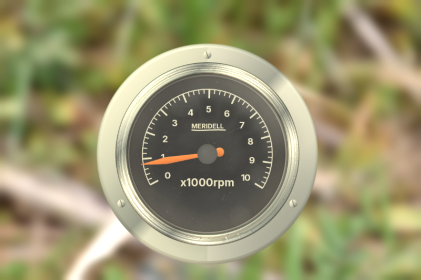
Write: **800** rpm
